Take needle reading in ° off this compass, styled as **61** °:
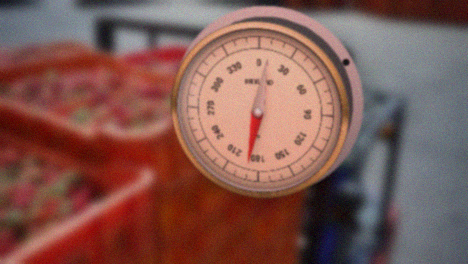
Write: **190** °
